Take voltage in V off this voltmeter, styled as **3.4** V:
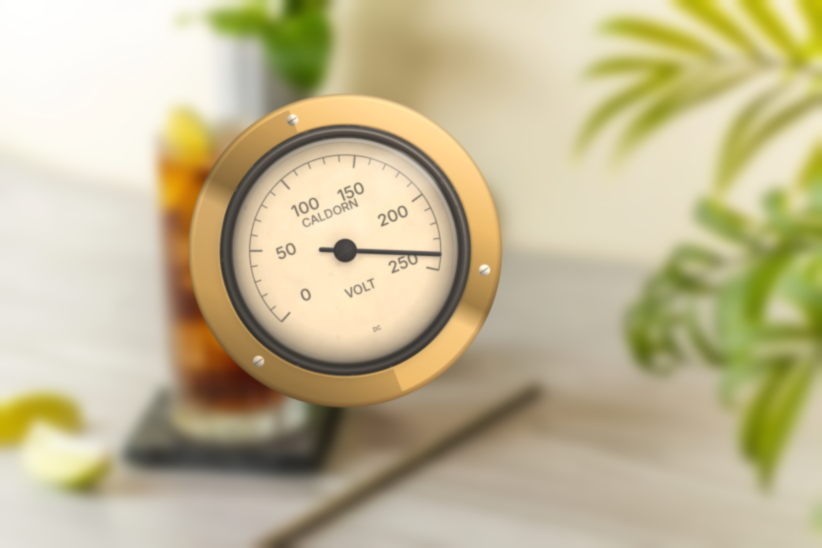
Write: **240** V
